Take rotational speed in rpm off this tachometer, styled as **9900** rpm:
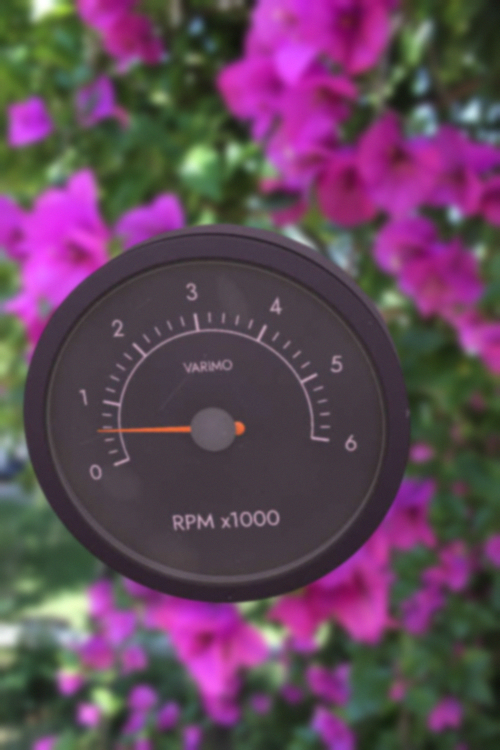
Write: **600** rpm
